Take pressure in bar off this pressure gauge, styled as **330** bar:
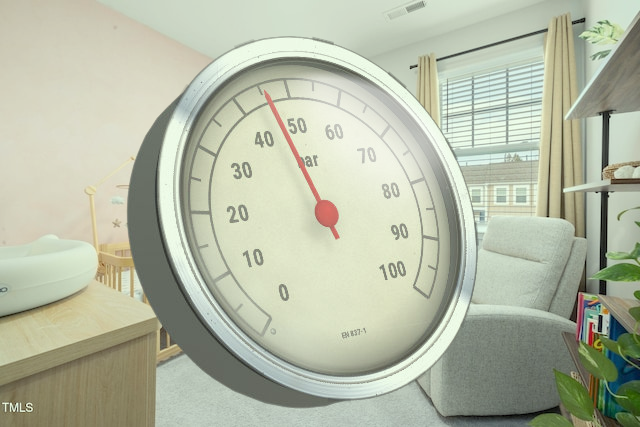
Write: **45** bar
